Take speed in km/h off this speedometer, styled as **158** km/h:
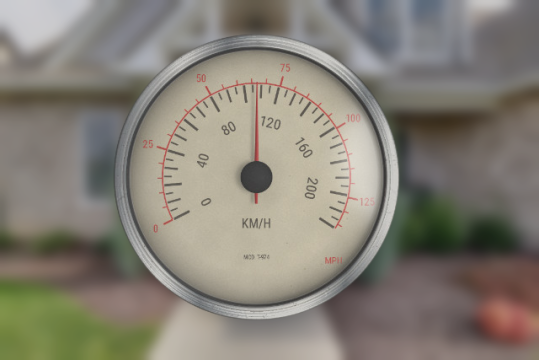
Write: **107.5** km/h
